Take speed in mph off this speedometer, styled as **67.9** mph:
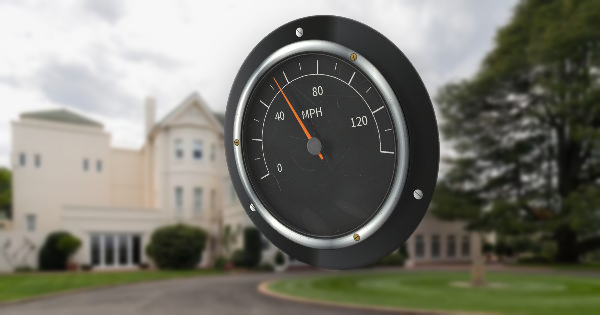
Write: **55** mph
